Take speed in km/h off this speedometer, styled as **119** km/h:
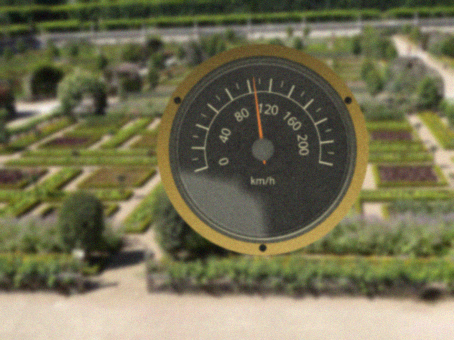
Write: **105** km/h
